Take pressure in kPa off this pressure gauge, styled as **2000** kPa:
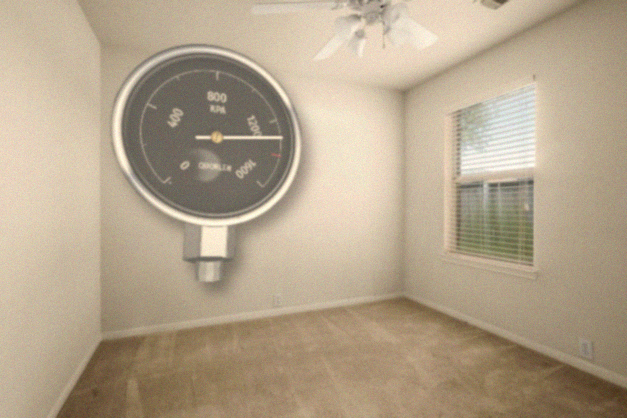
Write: **1300** kPa
